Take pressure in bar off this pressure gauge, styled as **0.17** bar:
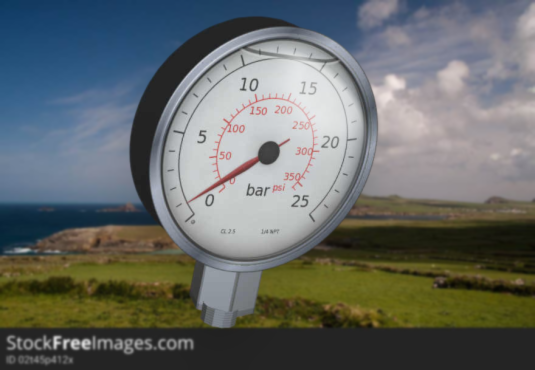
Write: **1** bar
